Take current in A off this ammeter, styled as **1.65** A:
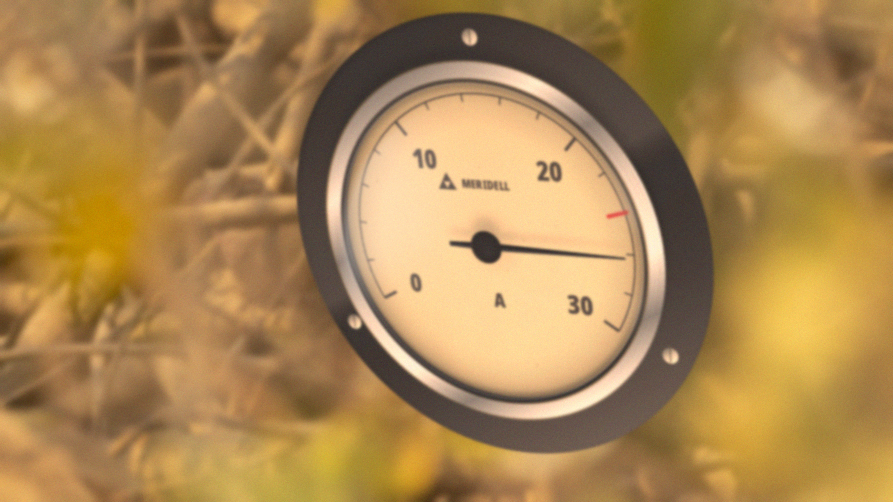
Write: **26** A
